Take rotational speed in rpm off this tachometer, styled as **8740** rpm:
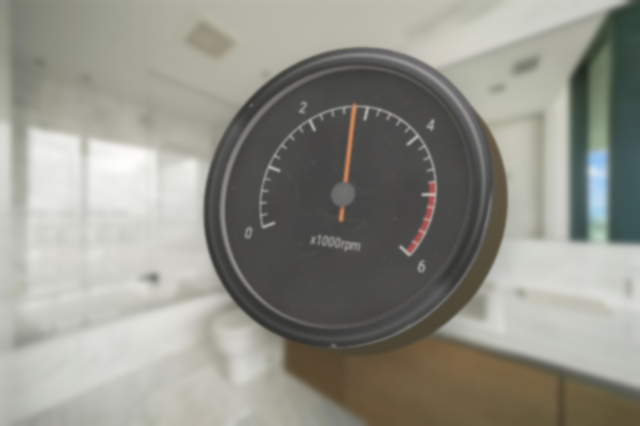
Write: **2800** rpm
